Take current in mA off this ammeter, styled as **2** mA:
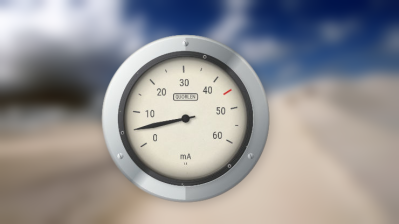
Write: **5** mA
